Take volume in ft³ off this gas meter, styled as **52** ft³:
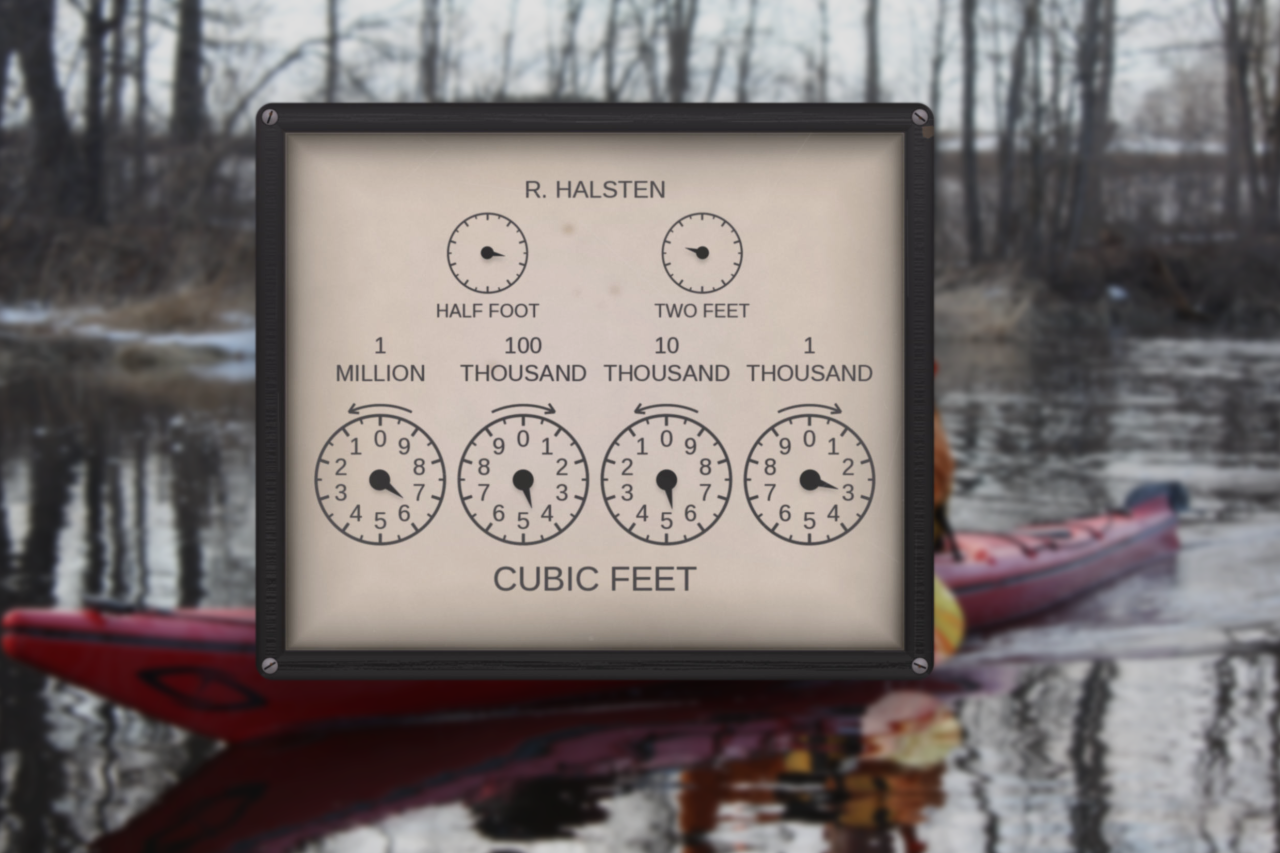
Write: **645300** ft³
